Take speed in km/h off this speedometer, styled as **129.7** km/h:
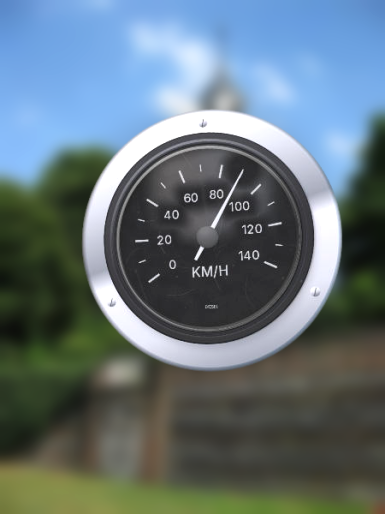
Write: **90** km/h
